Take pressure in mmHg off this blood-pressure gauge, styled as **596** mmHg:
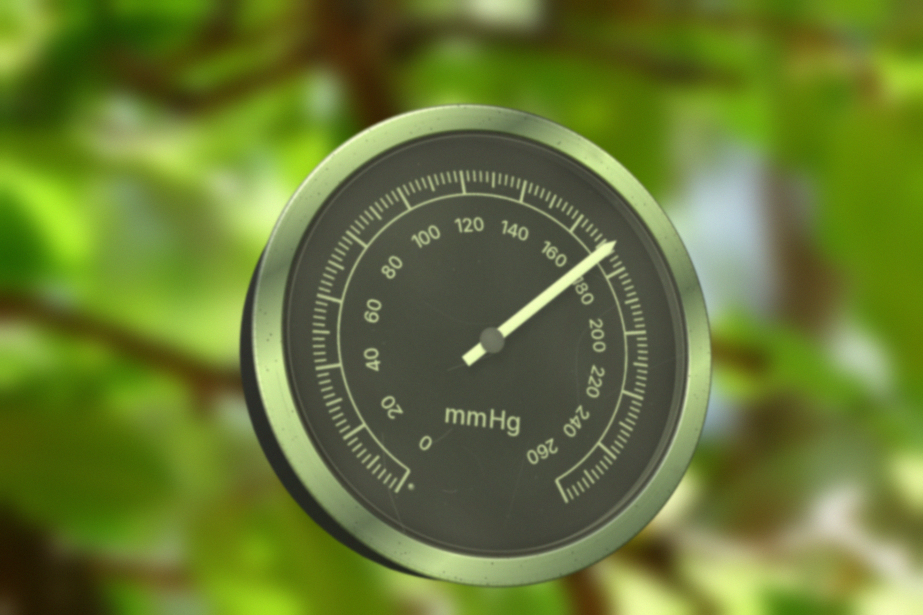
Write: **172** mmHg
